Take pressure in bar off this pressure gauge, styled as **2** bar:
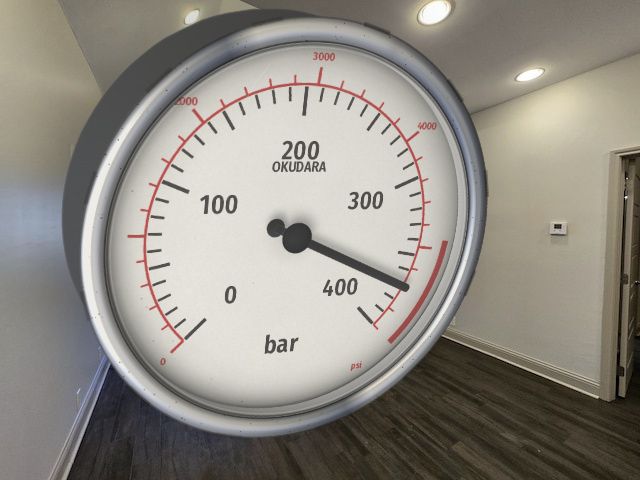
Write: **370** bar
